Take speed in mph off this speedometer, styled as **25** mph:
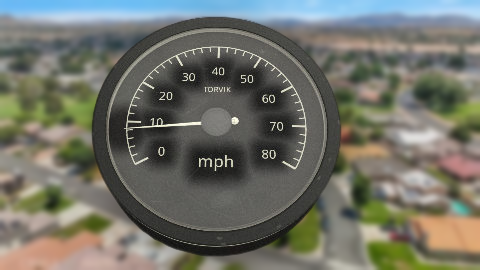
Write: **8** mph
